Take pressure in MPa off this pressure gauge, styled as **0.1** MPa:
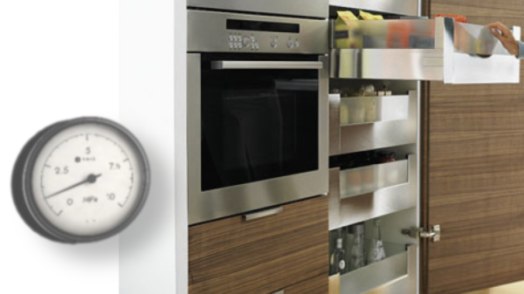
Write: **1** MPa
